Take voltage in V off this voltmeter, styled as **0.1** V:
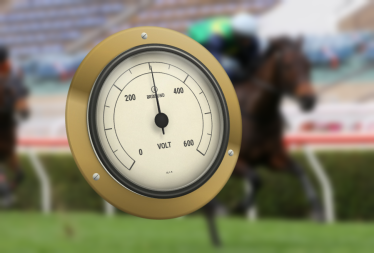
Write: **300** V
